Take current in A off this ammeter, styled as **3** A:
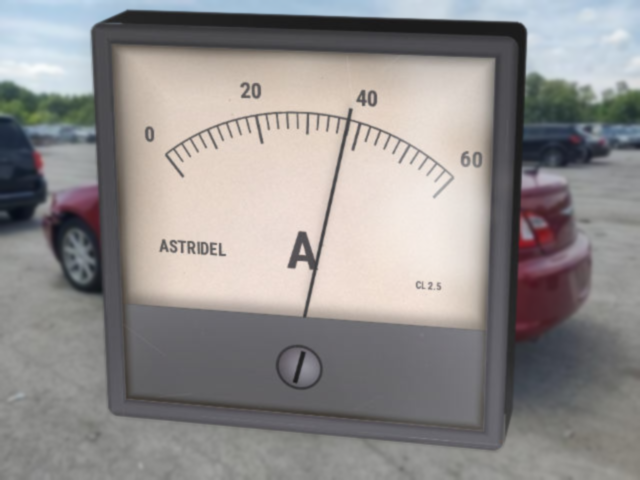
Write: **38** A
